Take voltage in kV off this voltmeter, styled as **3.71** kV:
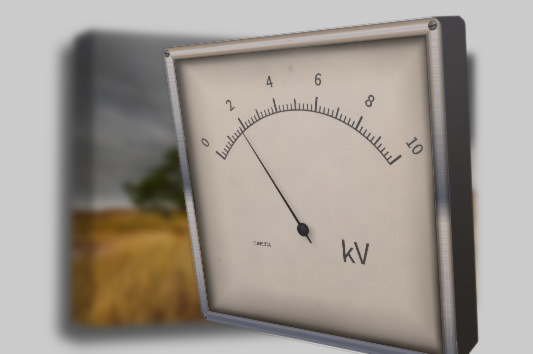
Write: **2** kV
